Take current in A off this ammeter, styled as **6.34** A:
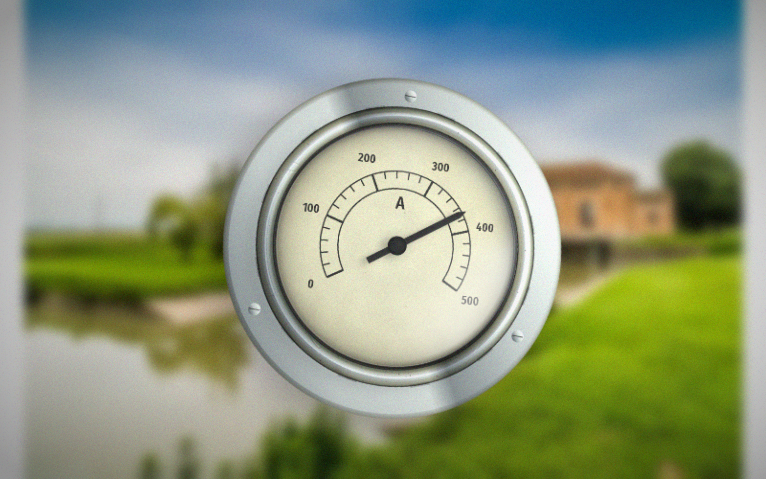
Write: **370** A
